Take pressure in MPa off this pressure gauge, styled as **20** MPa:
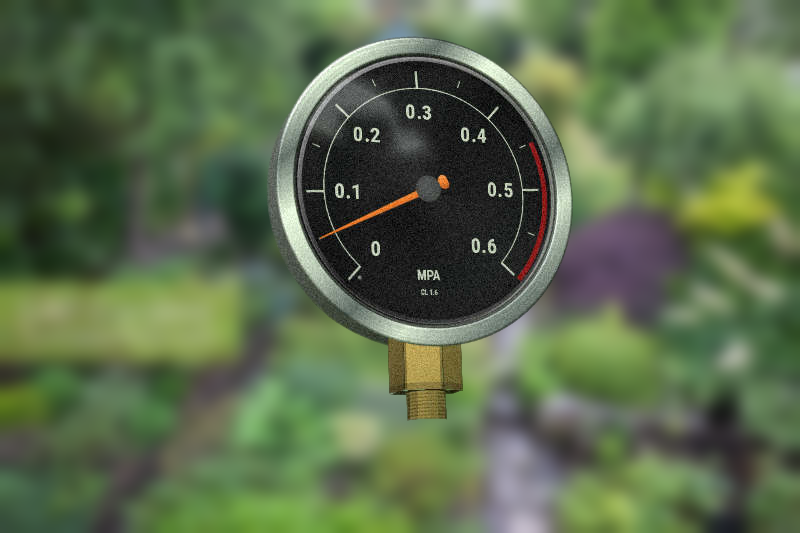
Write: **0.05** MPa
